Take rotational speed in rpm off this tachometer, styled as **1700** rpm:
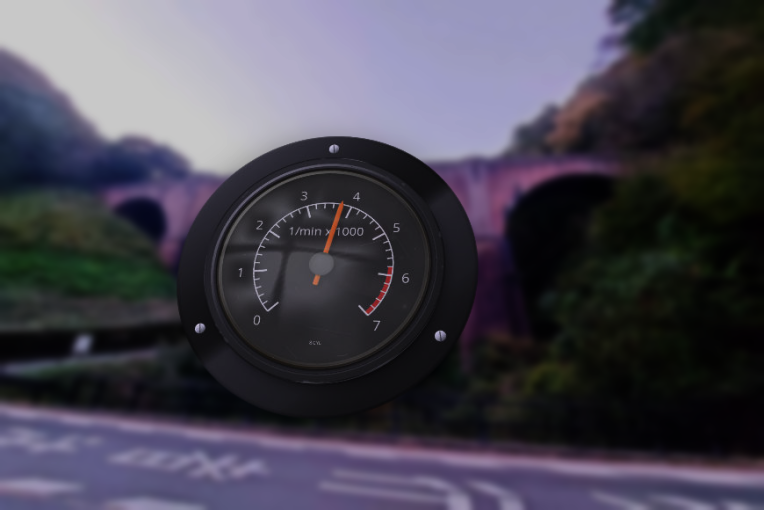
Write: **3800** rpm
